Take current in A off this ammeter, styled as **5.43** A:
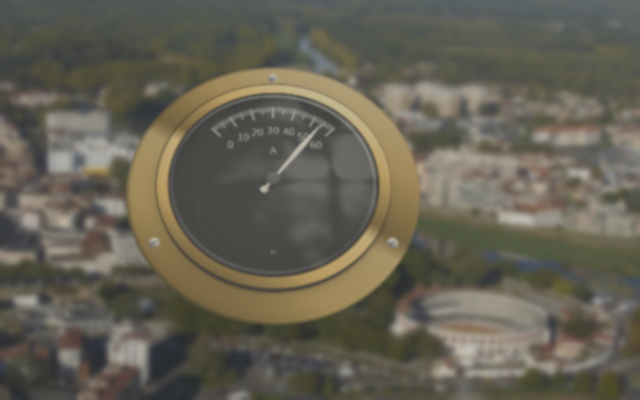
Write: **55** A
